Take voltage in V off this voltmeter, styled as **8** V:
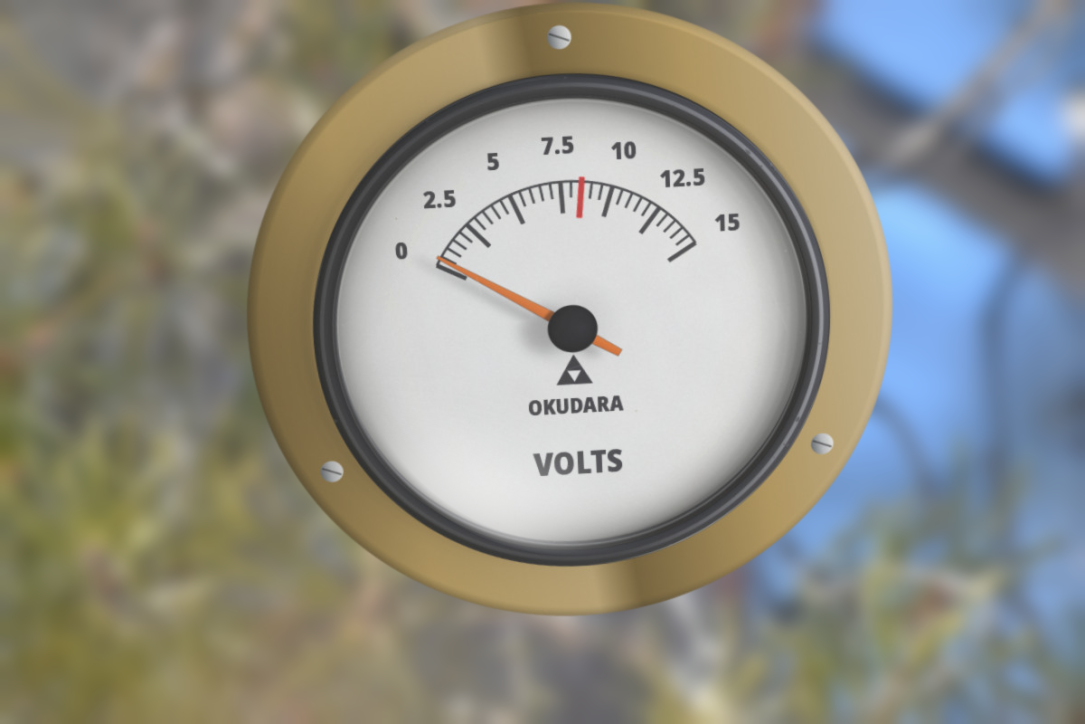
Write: **0.5** V
